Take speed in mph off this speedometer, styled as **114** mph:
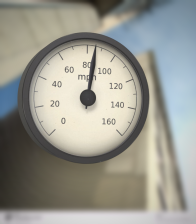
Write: **85** mph
